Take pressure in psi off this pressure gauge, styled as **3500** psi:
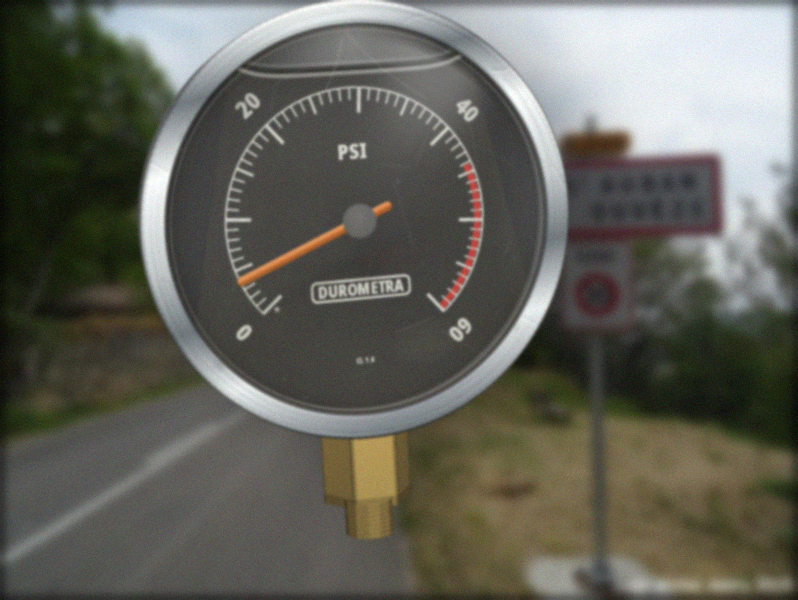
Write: **4** psi
